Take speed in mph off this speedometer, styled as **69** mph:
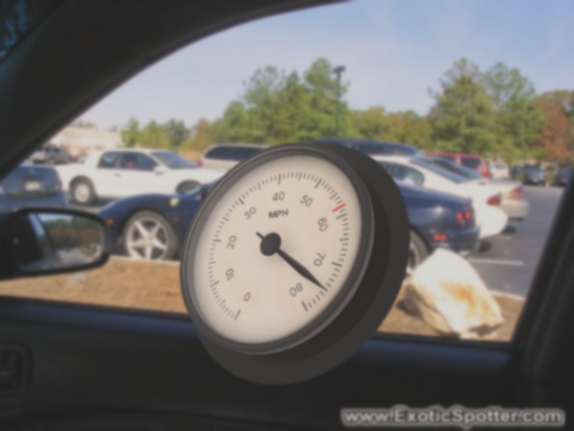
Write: **75** mph
